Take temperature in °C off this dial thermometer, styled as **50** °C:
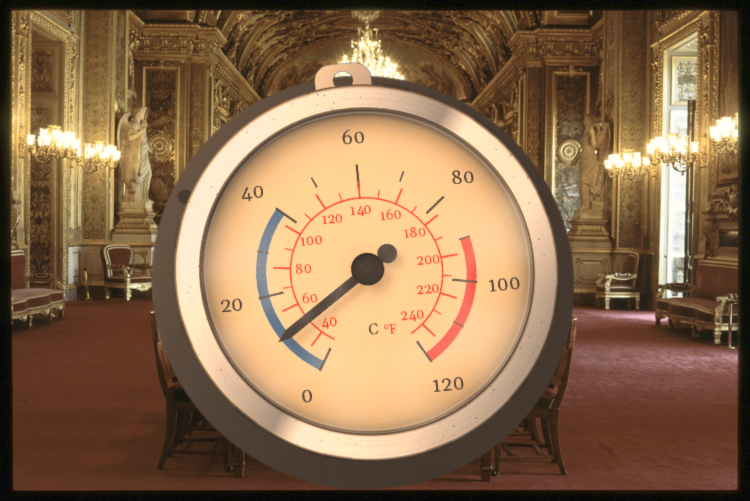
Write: **10** °C
